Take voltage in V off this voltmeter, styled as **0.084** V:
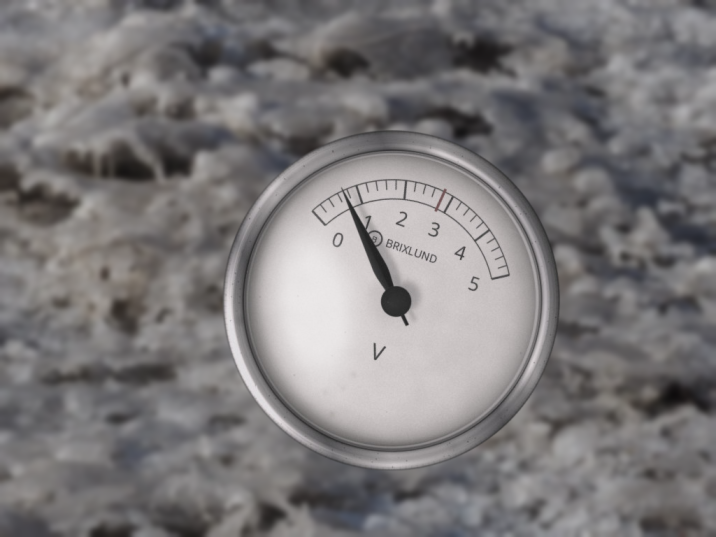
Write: **0.7** V
